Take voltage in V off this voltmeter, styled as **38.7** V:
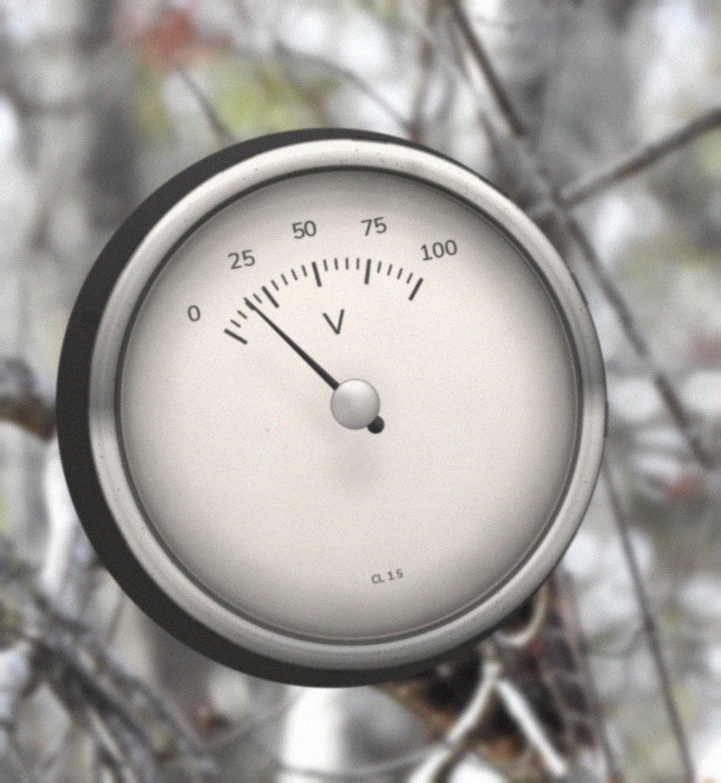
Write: **15** V
